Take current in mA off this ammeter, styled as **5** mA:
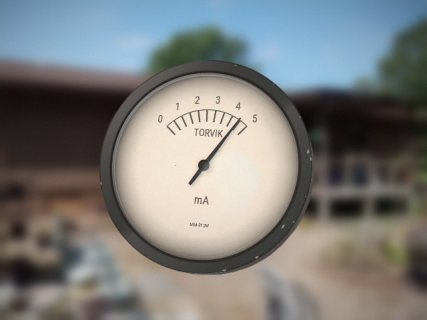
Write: **4.5** mA
